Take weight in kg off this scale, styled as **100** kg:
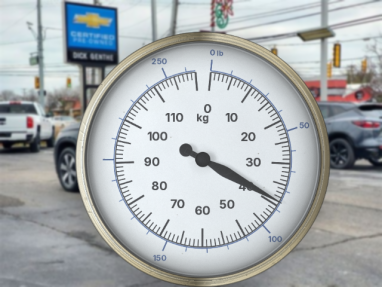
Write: **39** kg
